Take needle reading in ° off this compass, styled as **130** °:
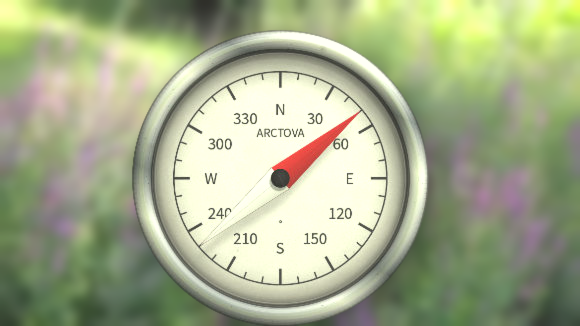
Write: **50** °
